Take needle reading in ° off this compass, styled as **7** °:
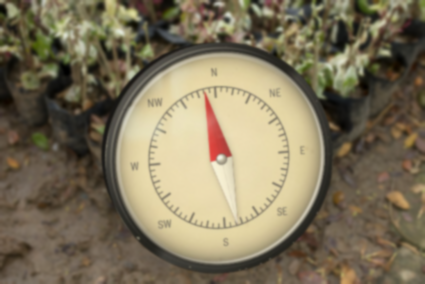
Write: **350** °
